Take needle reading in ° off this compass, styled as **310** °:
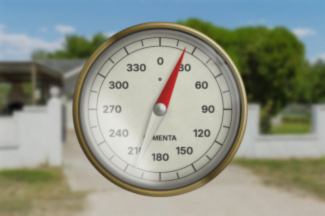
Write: **22.5** °
